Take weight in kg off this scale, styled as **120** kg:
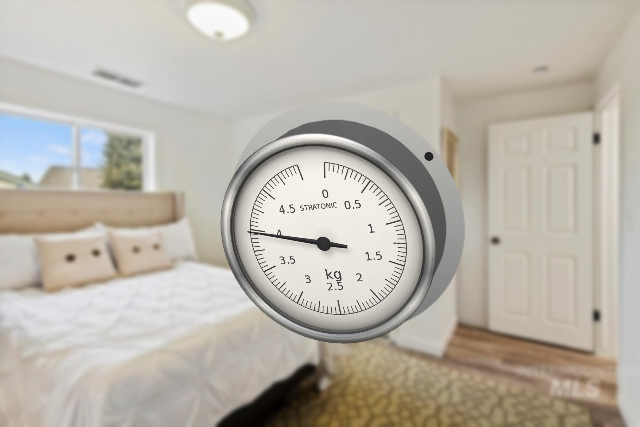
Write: **4** kg
